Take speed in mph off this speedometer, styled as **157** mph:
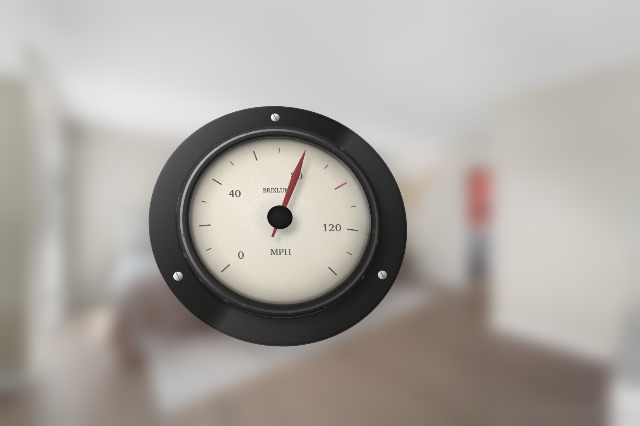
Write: **80** mph
